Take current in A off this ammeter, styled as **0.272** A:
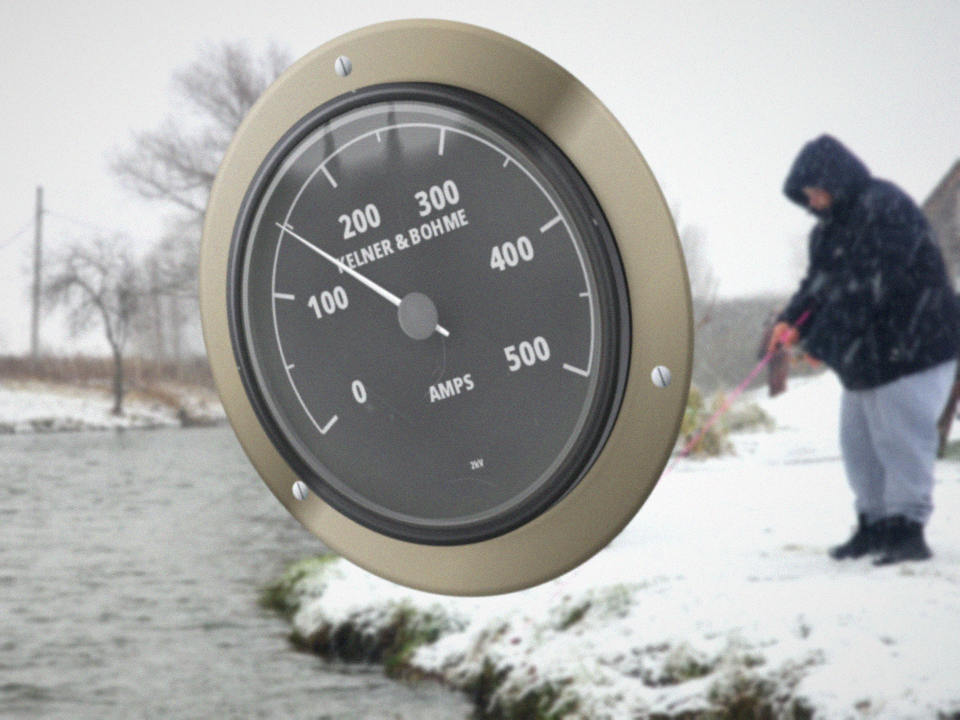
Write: **150** A
